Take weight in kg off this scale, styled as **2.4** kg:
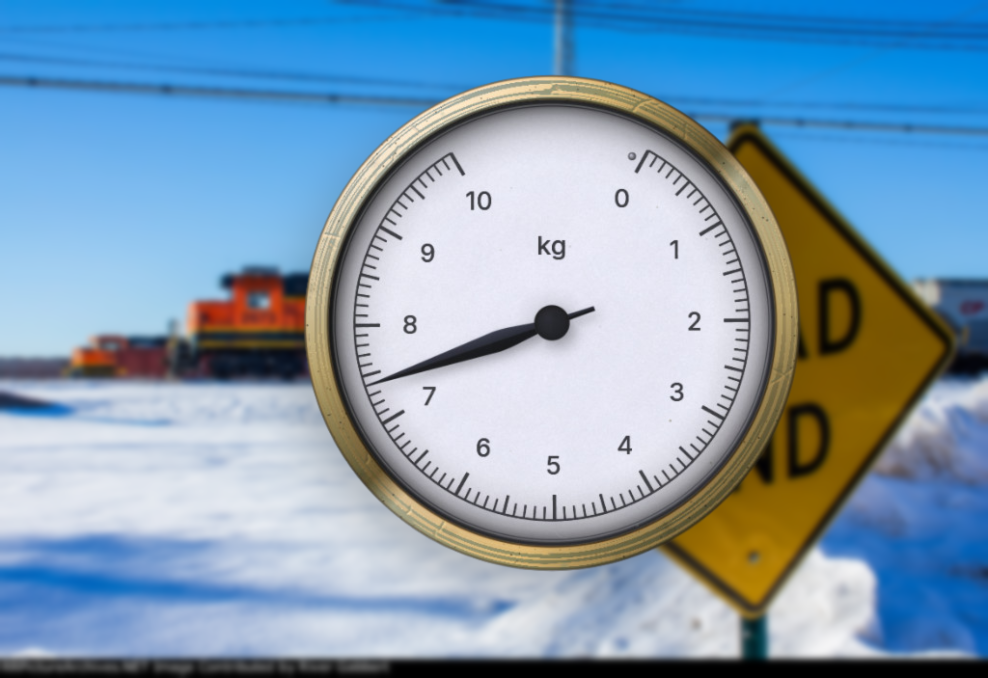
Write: **7.4** kg
